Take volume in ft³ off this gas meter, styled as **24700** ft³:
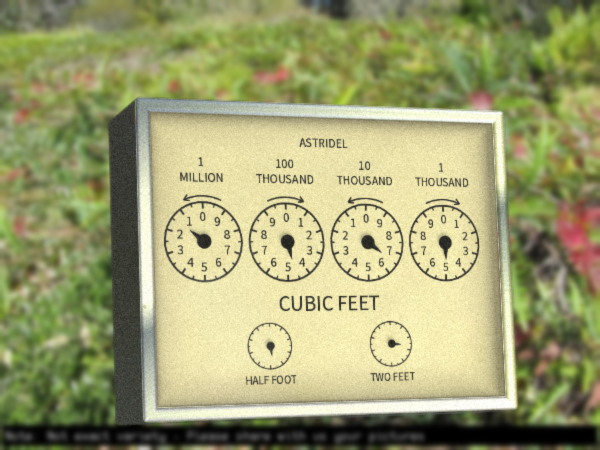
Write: **146500** ft³
